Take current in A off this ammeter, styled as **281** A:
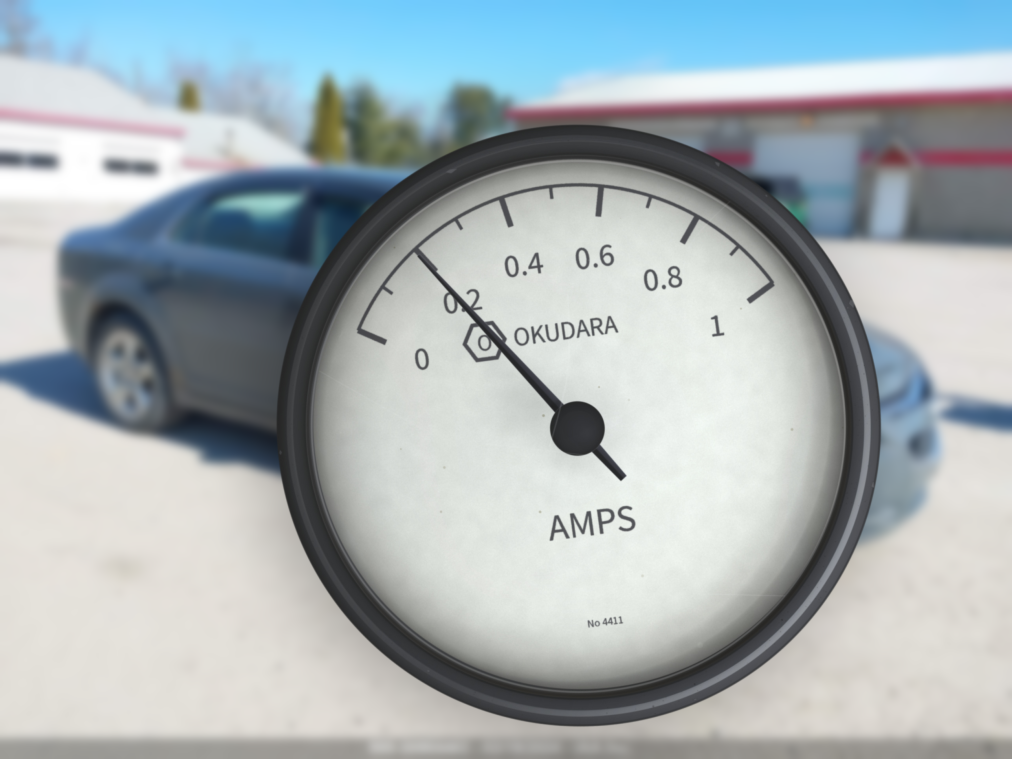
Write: **0.2** A
